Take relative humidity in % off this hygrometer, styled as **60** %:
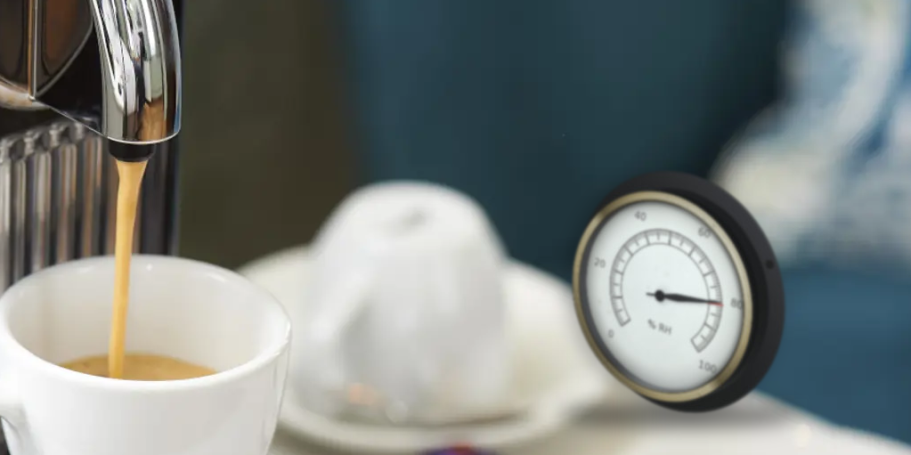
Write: **80** %
